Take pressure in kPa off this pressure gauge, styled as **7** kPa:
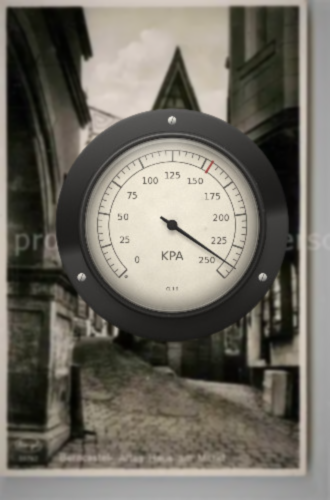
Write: **240** kPa
